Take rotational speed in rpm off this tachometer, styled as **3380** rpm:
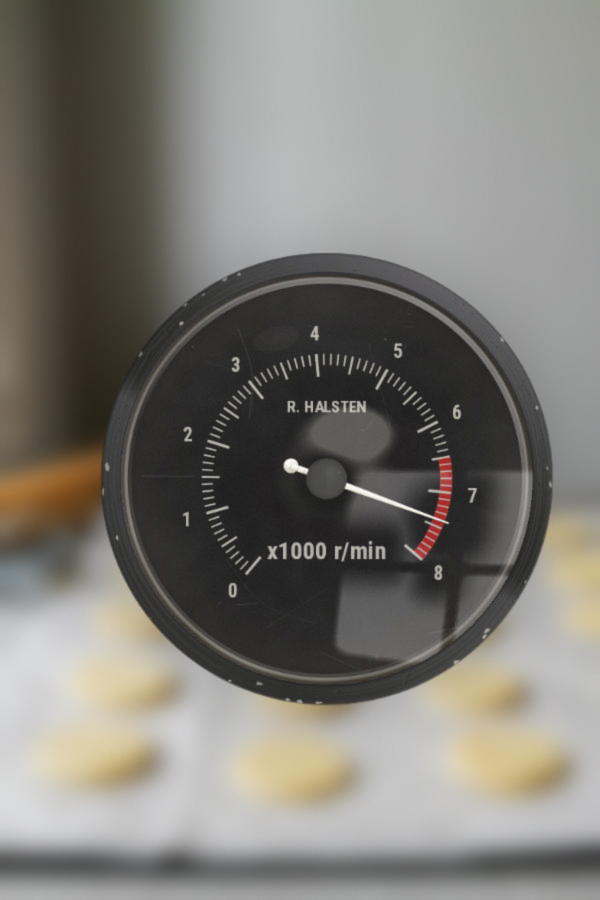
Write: **7400** rpm
